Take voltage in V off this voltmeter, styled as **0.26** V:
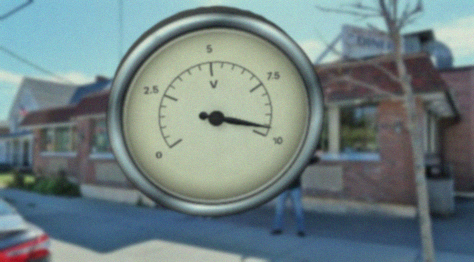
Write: **9.5** V
